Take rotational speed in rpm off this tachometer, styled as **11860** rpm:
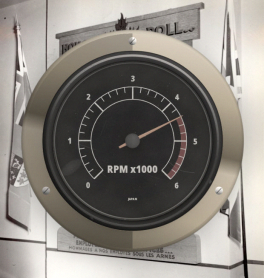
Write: **4400** rpm
